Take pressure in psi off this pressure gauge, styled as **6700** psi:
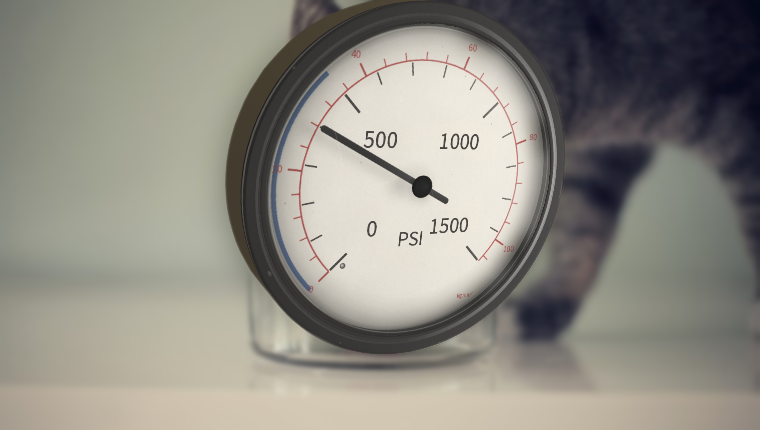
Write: **400** psi
